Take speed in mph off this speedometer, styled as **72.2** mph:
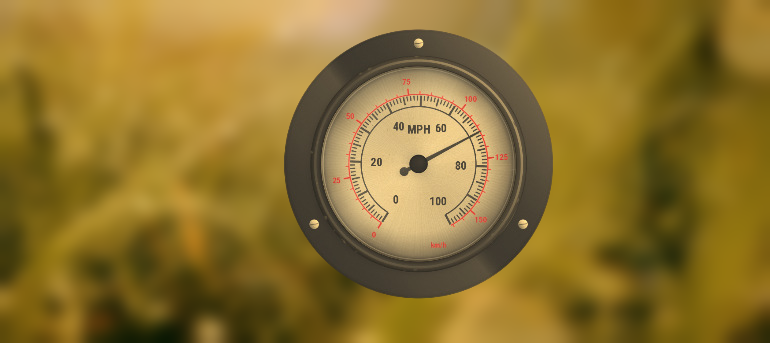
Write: **70** mph
